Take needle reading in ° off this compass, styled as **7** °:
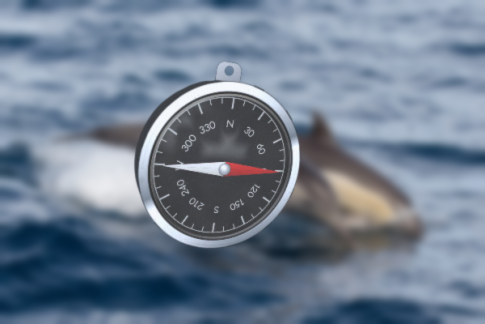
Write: **90** °
